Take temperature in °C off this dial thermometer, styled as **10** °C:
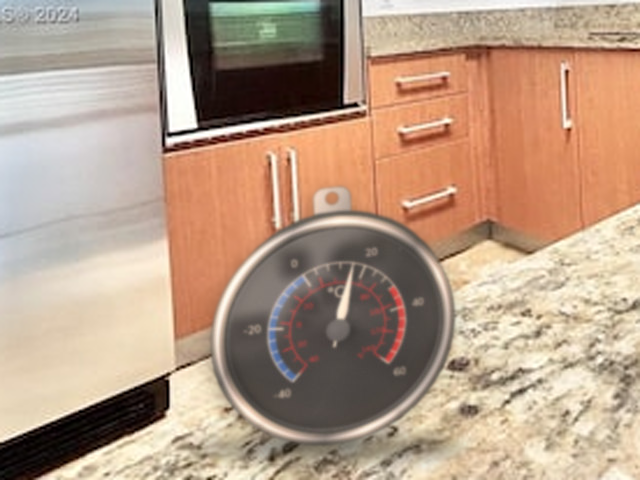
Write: **16** °C
